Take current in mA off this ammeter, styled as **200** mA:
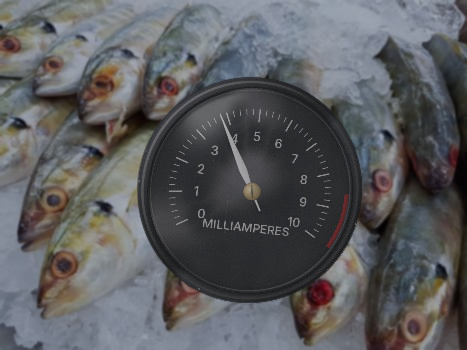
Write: **3.8** mA
